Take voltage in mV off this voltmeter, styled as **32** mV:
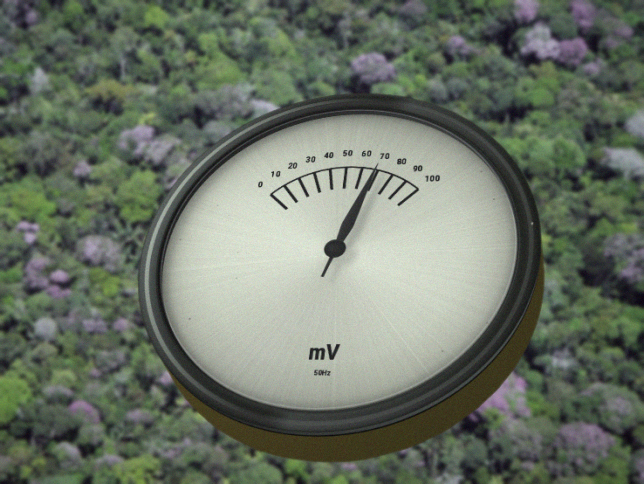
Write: **70** mV
